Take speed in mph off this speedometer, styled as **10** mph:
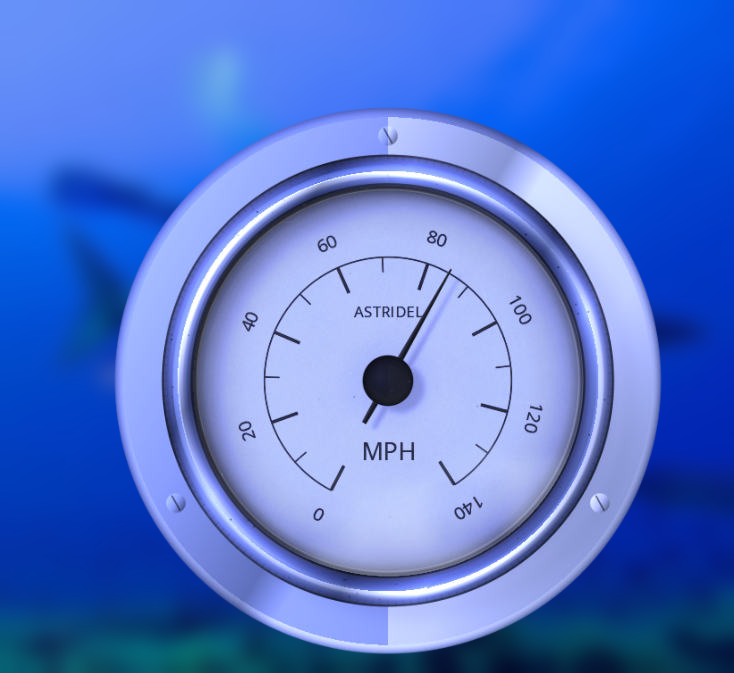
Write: **85** mph
